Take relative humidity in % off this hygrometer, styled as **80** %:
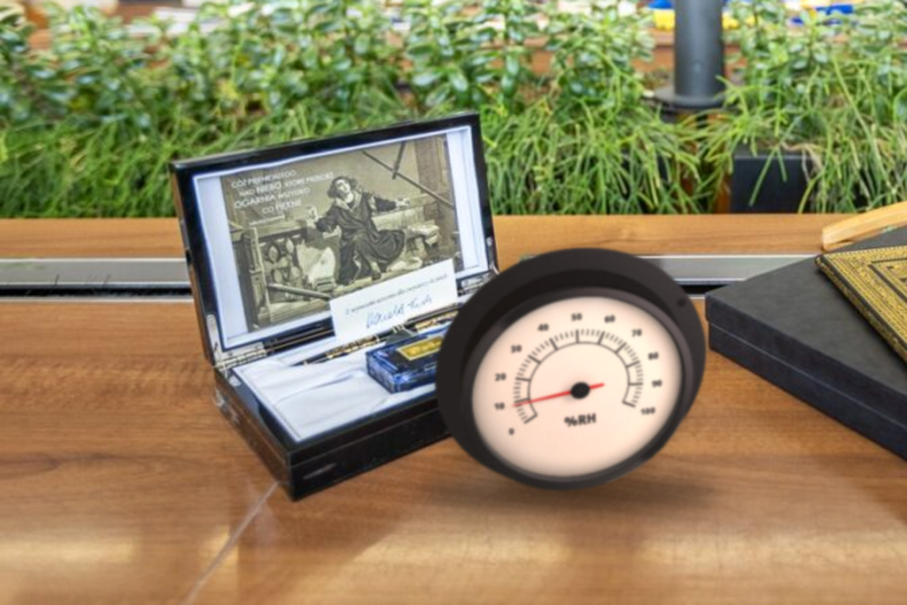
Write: **10** %
